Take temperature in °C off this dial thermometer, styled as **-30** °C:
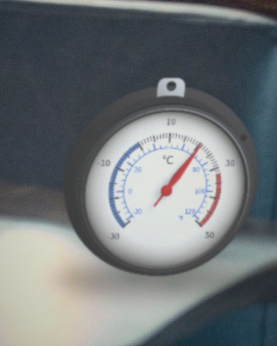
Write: **20** °C
